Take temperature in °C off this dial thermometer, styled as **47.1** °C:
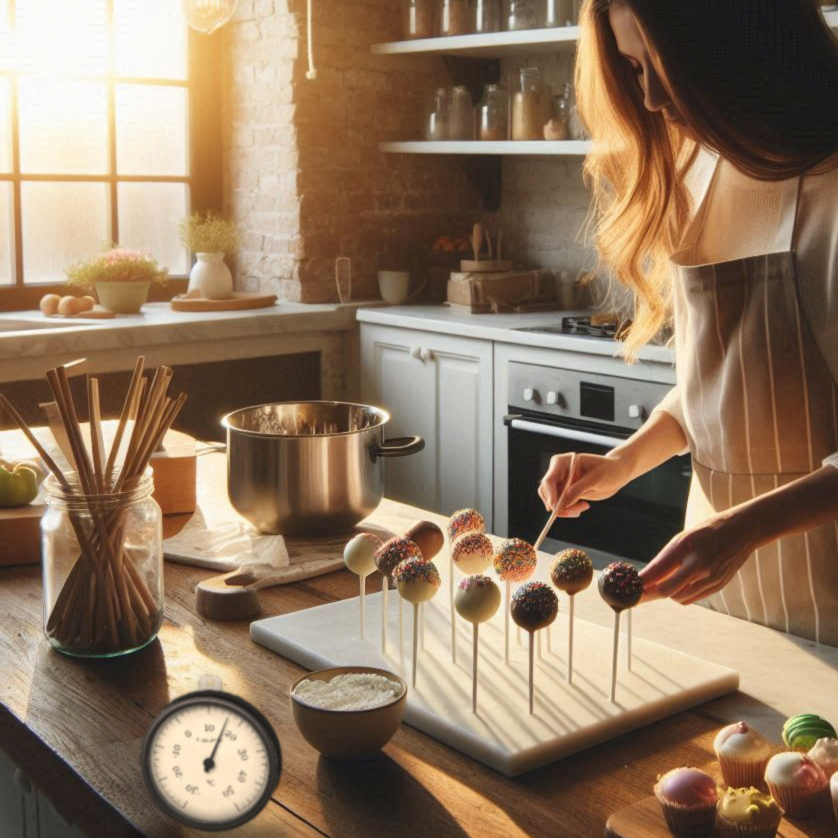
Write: **16** °C
